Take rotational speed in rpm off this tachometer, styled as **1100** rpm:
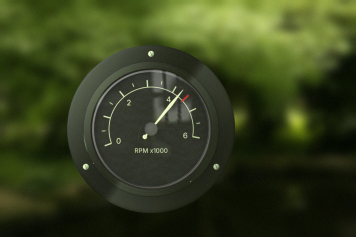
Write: **4250** rpm
